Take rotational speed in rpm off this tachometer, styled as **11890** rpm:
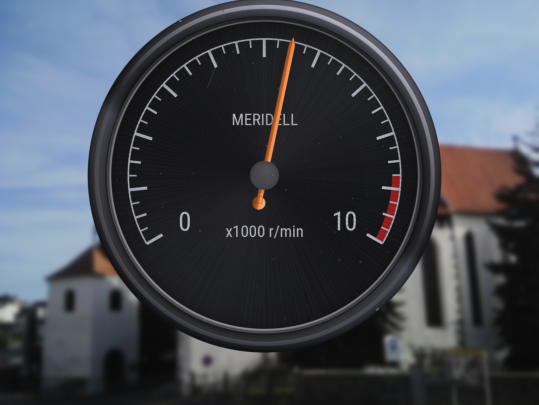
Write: **5500** rpm
